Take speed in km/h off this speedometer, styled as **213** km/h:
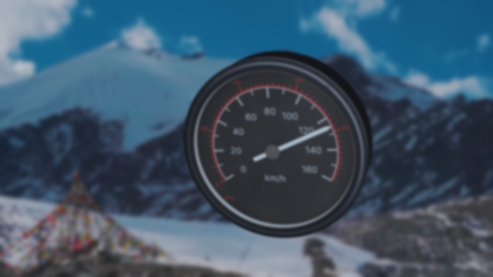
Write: **125** km/h
